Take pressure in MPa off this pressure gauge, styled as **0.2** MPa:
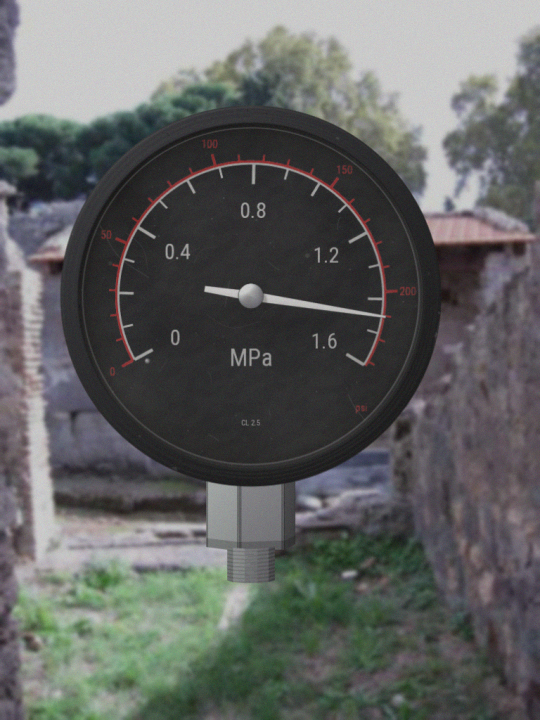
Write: **1.45** MPa
